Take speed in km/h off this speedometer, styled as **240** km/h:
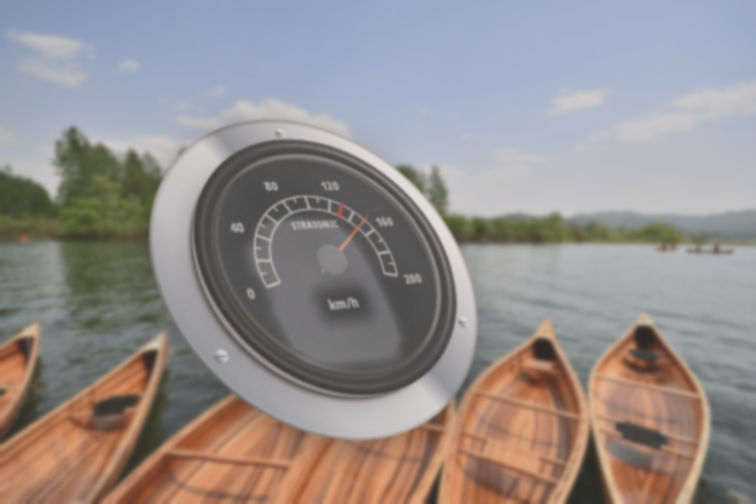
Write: **150** km/h
